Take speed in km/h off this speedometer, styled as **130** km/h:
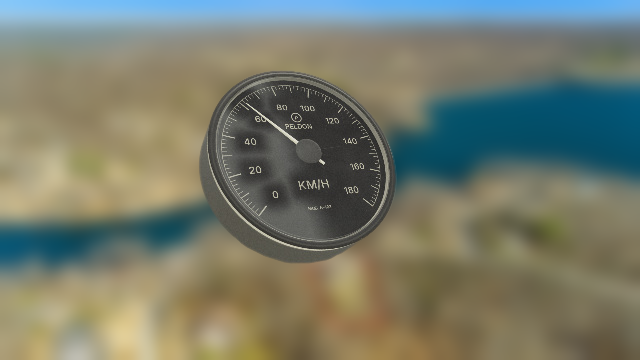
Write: **60** km/h
